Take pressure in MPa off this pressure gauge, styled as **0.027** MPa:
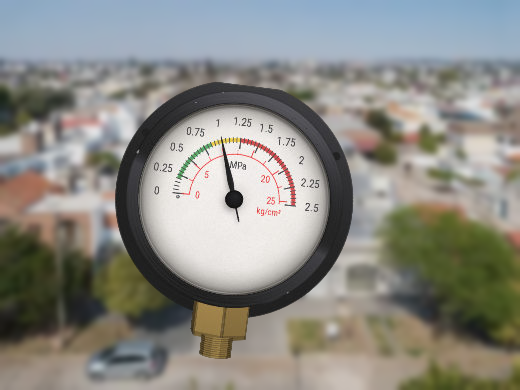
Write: **1** MPa
